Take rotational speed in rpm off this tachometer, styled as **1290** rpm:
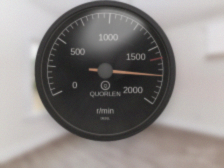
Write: **1750** rpm
